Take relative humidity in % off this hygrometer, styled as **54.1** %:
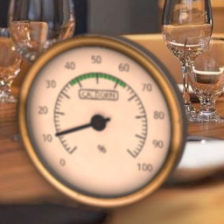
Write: **10** %
